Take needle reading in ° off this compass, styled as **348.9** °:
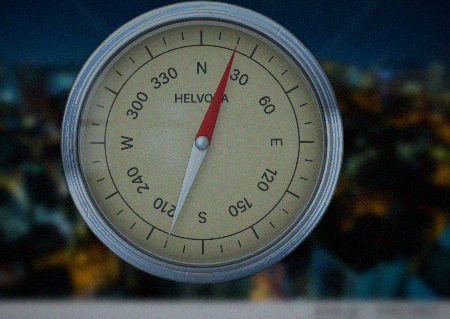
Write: **20** °
